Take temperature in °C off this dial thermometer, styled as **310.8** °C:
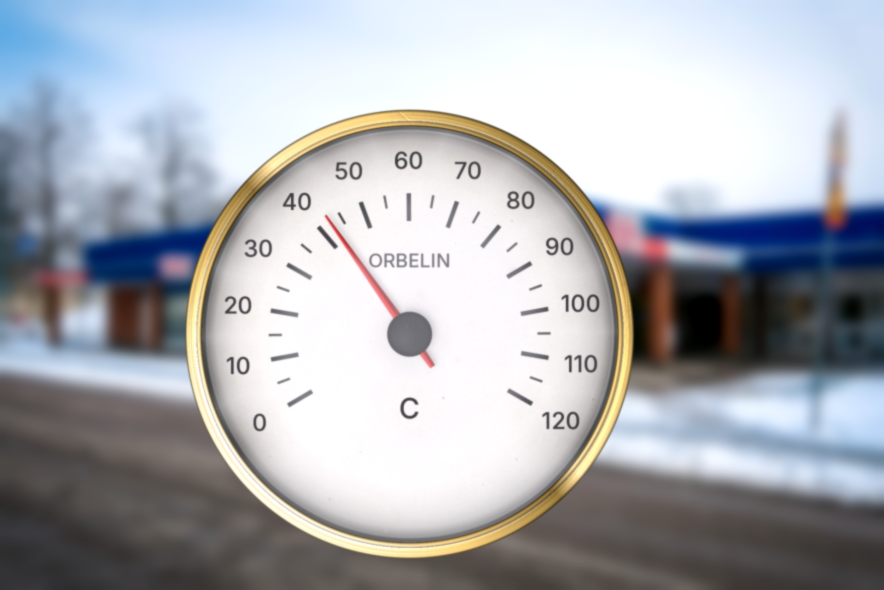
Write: **42.5** °C
